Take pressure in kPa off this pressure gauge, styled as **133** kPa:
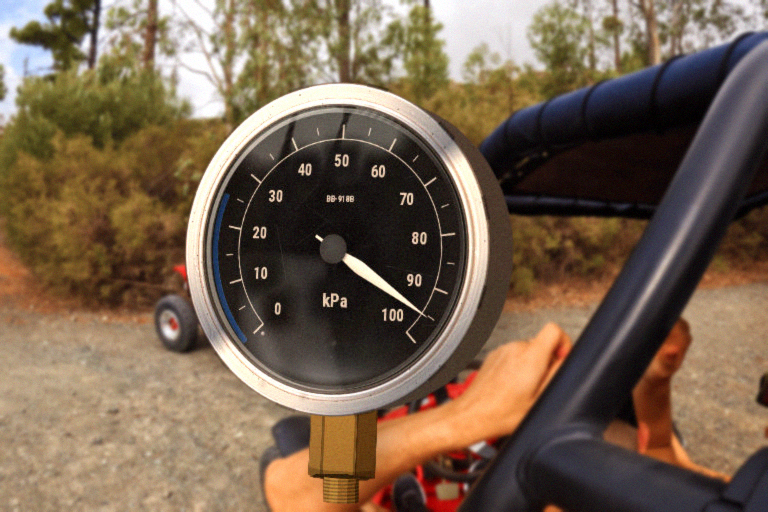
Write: **95** kPa
